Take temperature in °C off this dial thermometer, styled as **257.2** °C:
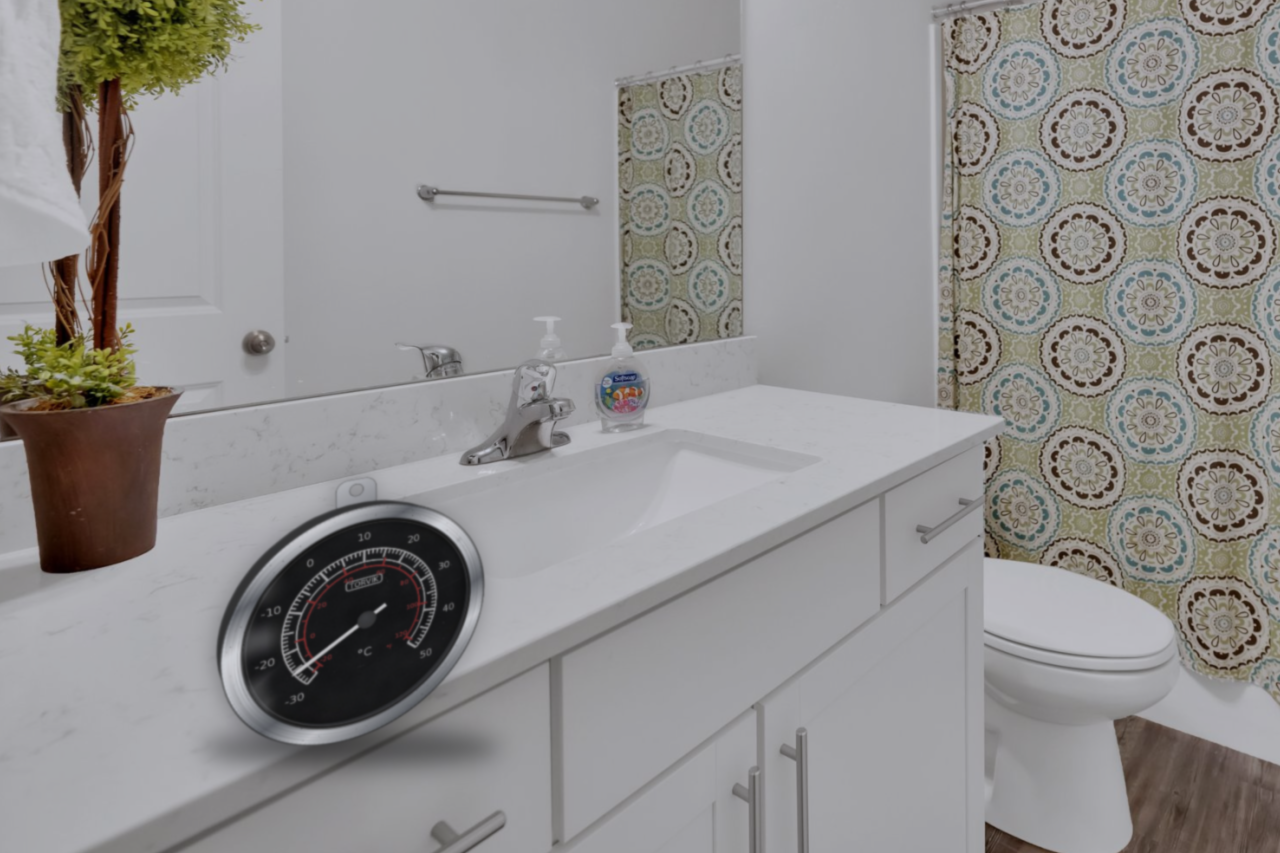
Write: **-25** °C
